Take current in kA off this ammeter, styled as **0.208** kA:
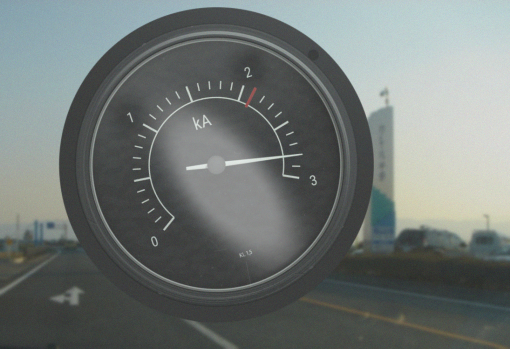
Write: **2.8** kA
